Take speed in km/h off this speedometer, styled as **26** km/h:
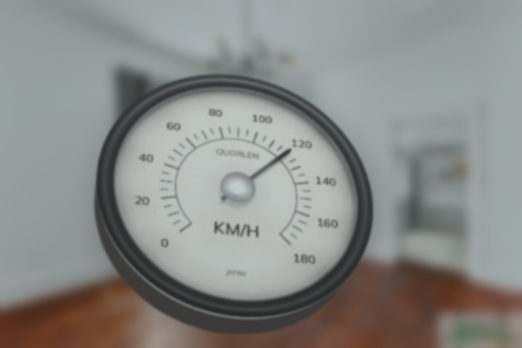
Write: **120** km/h
